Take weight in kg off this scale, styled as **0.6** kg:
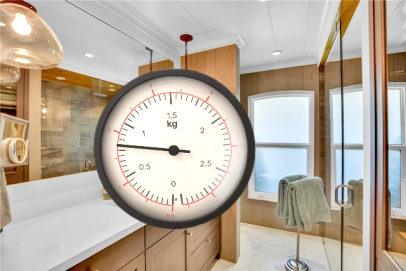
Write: **0.8** kg
